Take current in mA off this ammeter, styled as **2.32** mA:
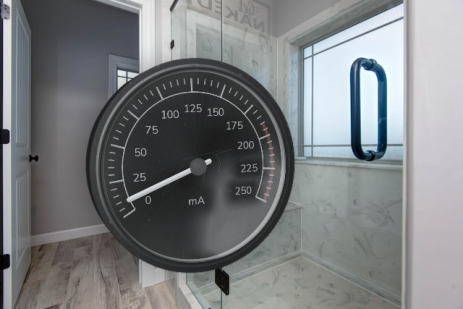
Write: **10** mA
